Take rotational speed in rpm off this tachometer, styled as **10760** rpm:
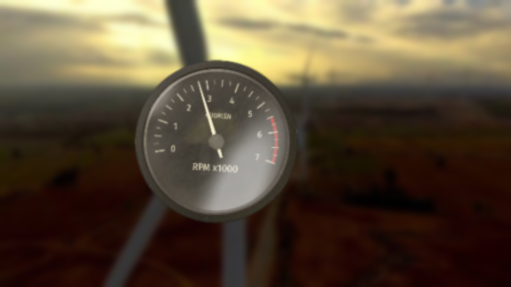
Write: **2750** rpm
